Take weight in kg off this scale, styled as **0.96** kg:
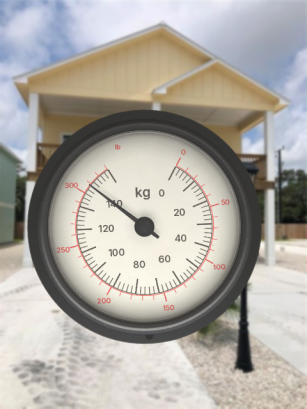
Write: **140** kg
